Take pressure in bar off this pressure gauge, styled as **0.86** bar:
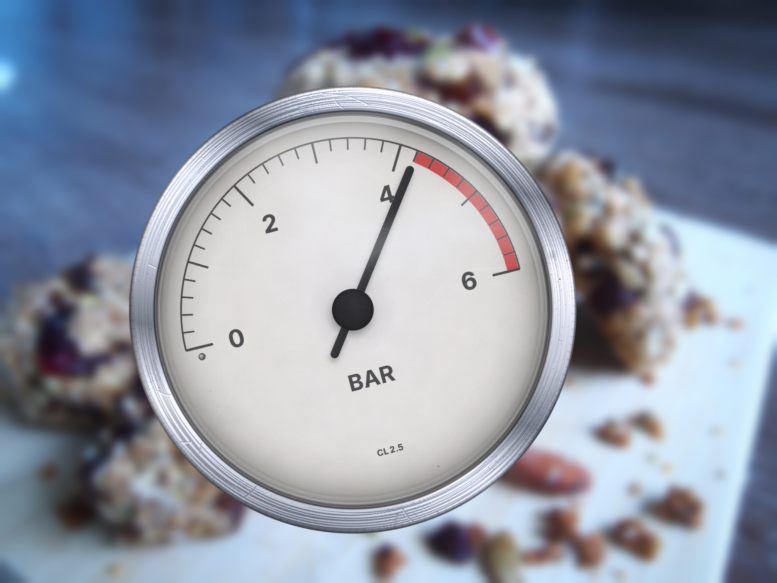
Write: **4.2** bar
